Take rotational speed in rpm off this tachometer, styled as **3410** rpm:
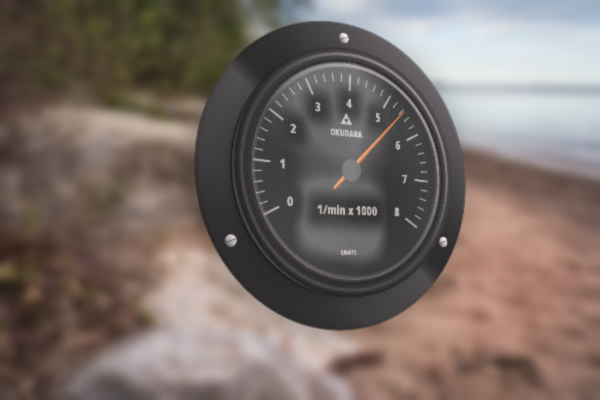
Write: **5400** rpm
